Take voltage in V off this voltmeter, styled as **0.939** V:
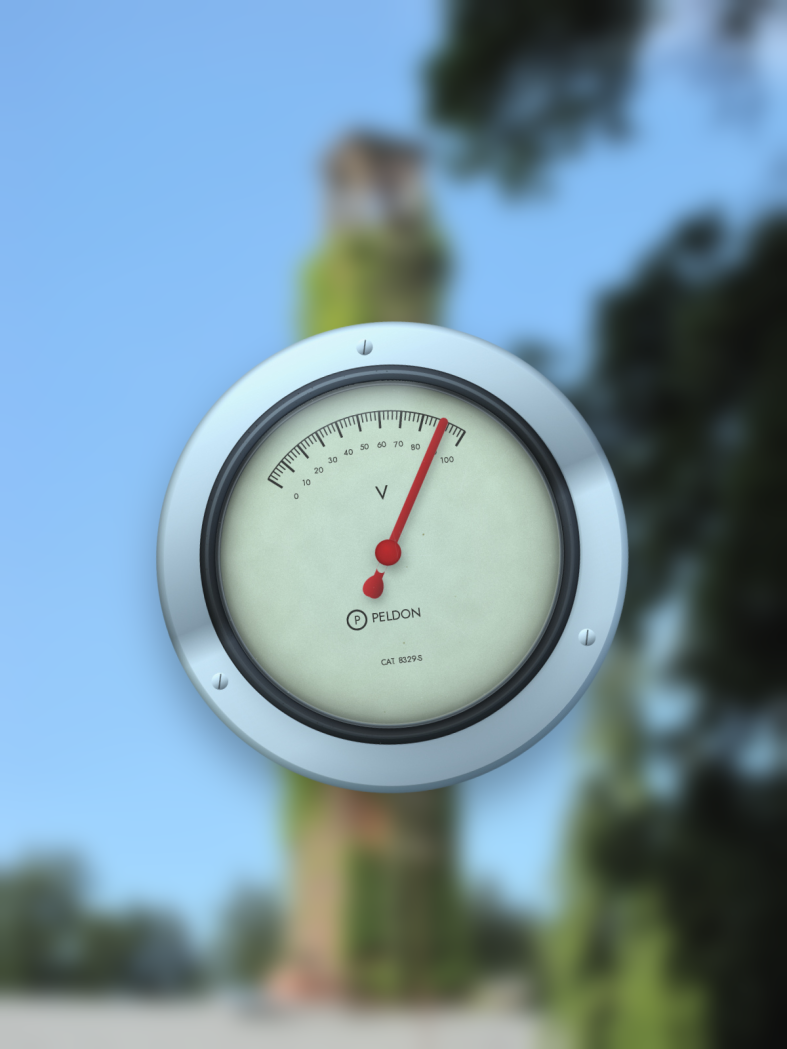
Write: **90** V
